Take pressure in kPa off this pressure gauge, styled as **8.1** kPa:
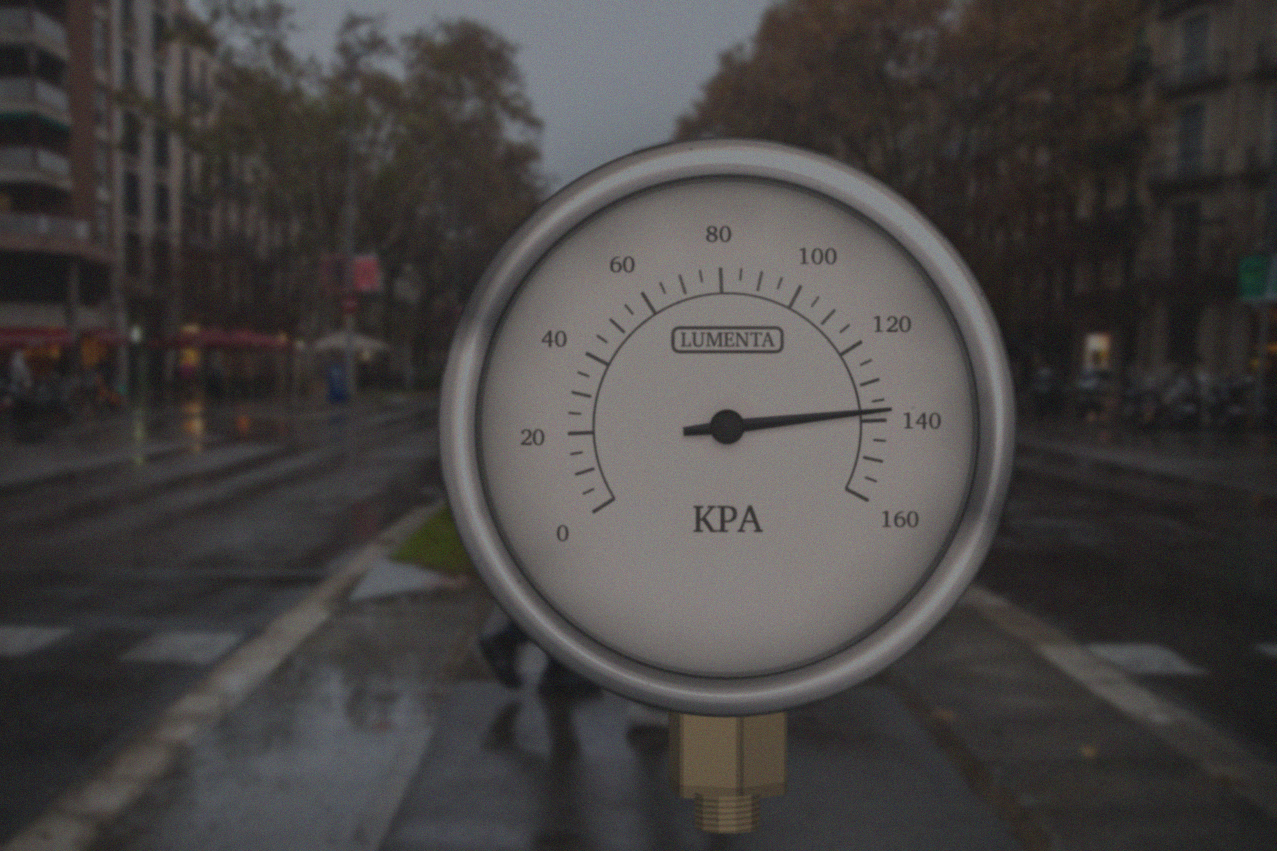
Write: **137.5** kPa
